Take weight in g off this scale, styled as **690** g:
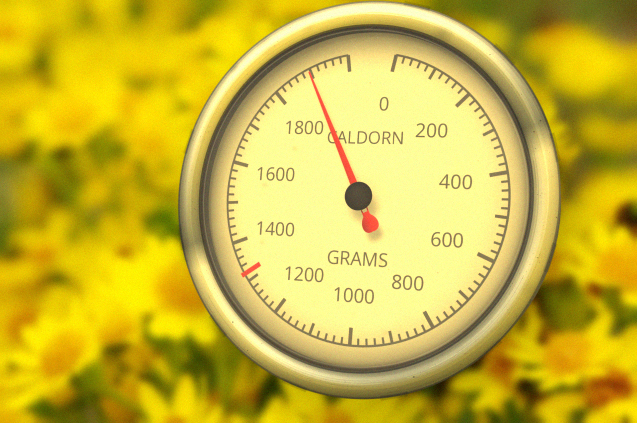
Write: **1900** g
